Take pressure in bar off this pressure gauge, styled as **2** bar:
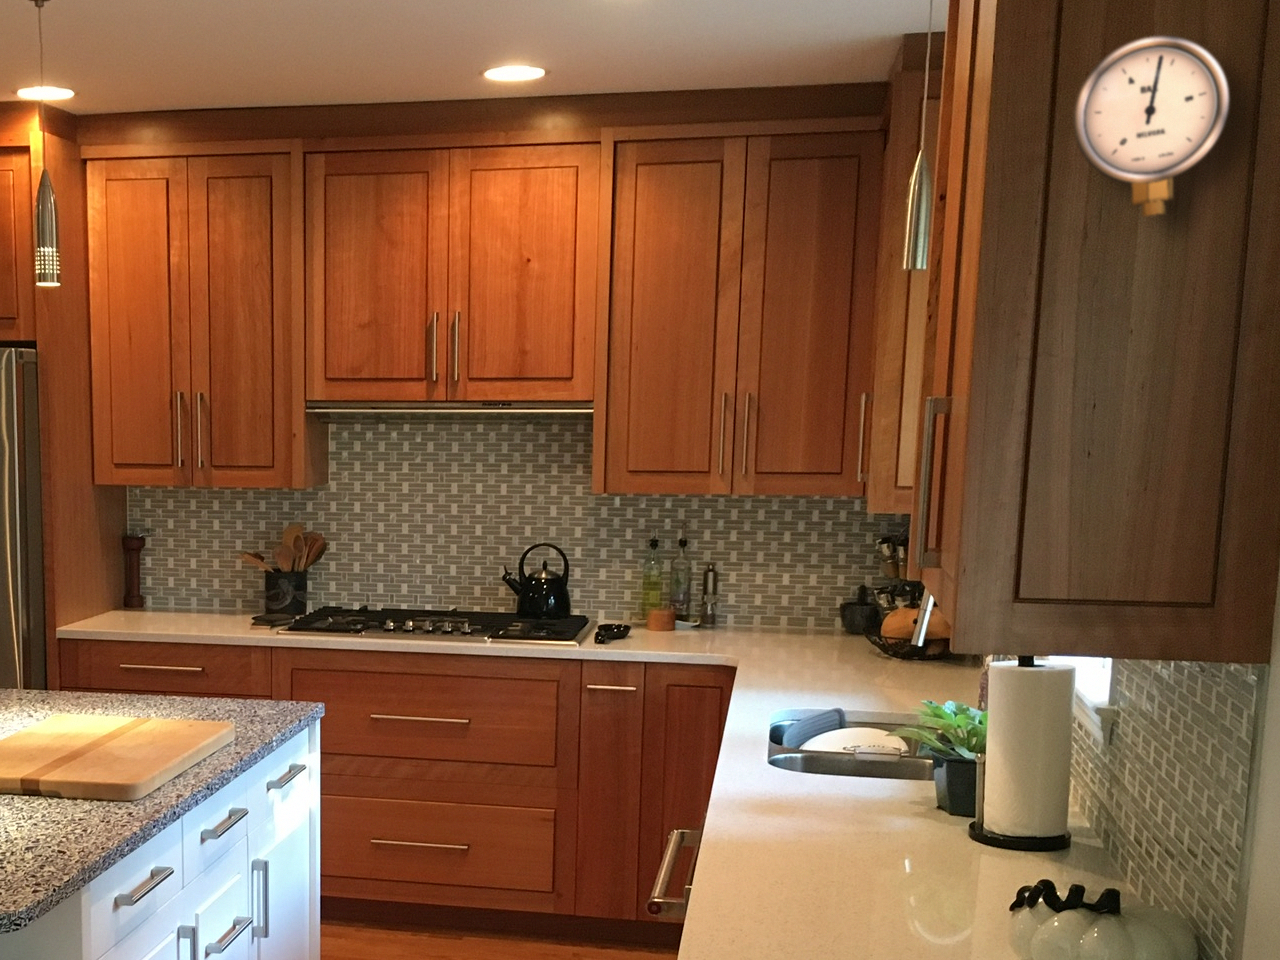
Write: **5.5** bar
